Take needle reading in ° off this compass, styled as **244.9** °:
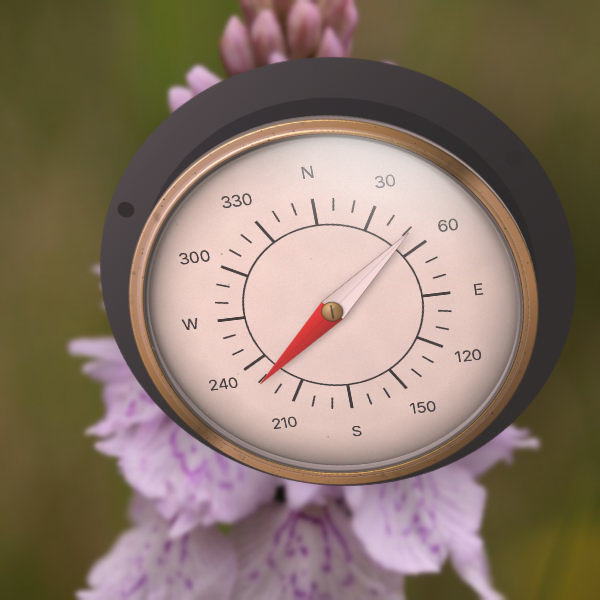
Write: **230** °
